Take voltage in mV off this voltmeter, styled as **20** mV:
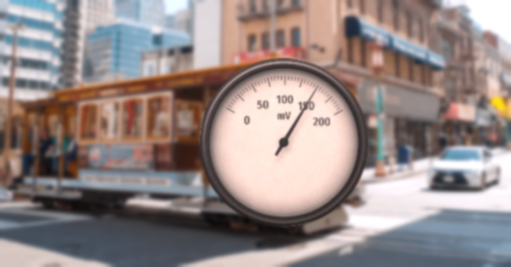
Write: **150** mV
